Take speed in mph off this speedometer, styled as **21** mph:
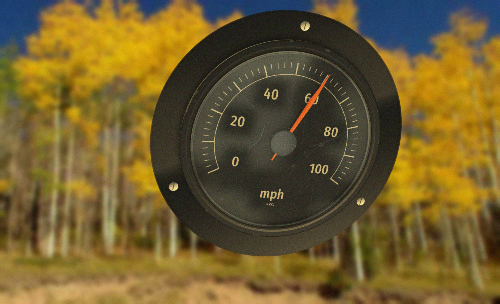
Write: **60** mph
